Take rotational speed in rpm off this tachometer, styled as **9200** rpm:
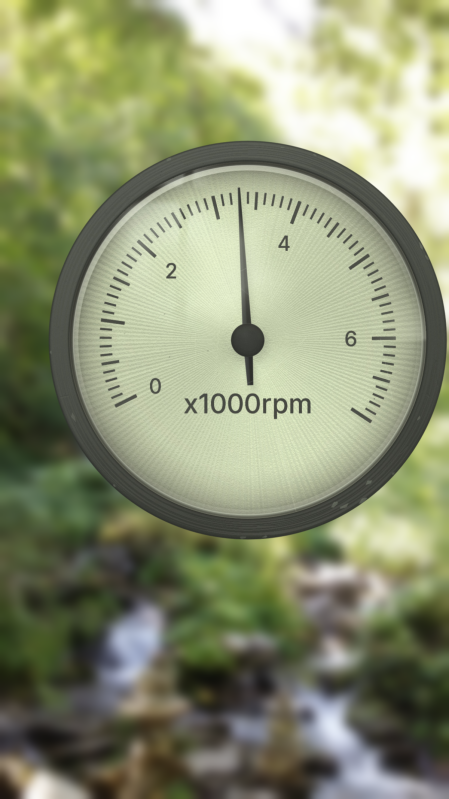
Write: **3300** rpm
